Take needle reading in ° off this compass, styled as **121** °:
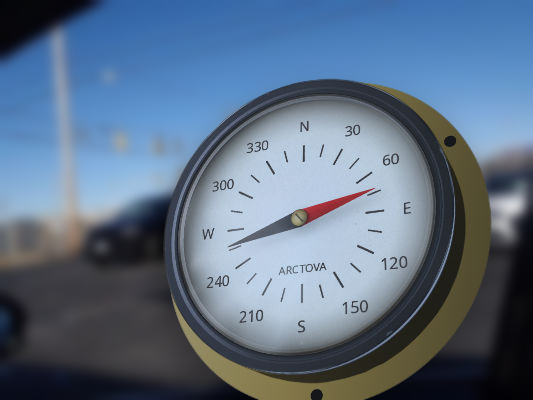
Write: **75** °
